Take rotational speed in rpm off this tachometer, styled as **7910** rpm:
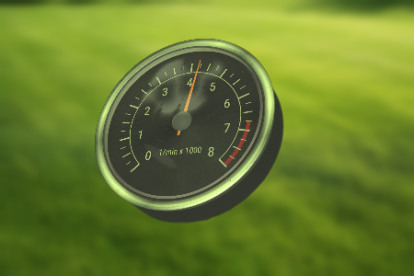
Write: **4250** rpm
